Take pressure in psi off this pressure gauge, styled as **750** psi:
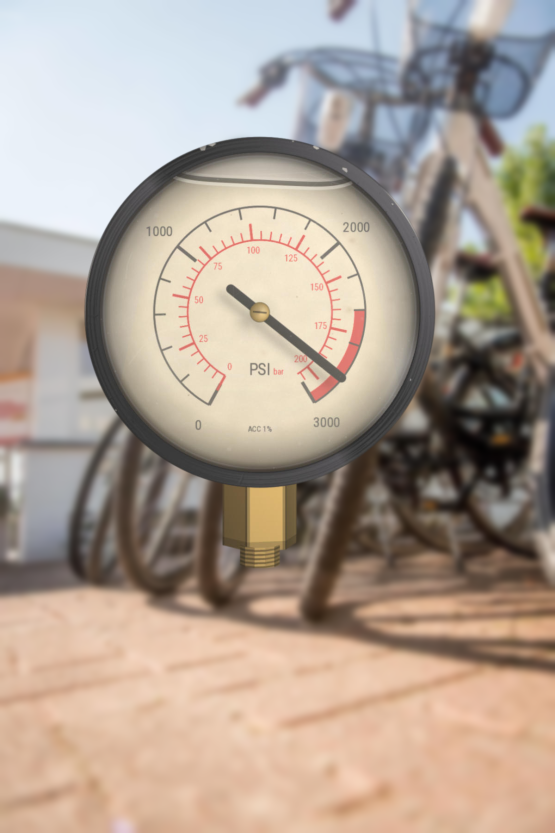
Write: **2800** psi
